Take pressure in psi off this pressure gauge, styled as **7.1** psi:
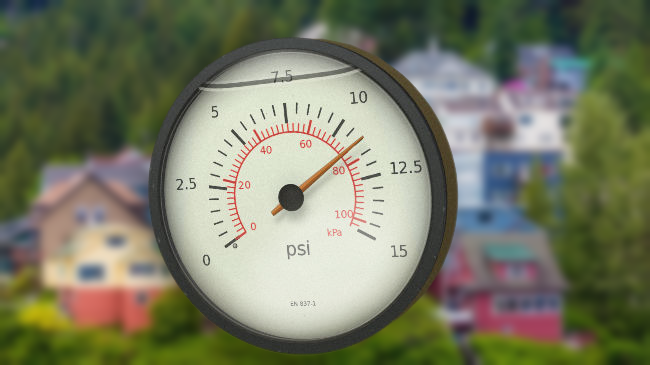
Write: **11** psi
